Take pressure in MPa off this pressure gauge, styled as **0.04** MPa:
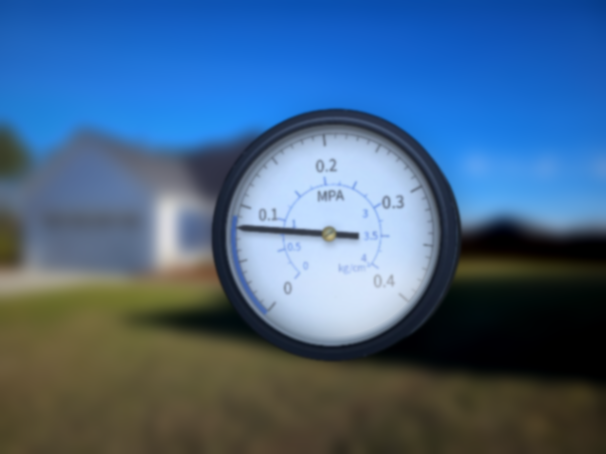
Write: **0.08** MPa
